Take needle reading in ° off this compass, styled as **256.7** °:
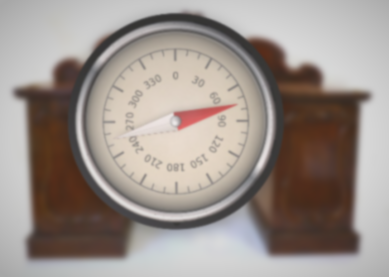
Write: **75** °
